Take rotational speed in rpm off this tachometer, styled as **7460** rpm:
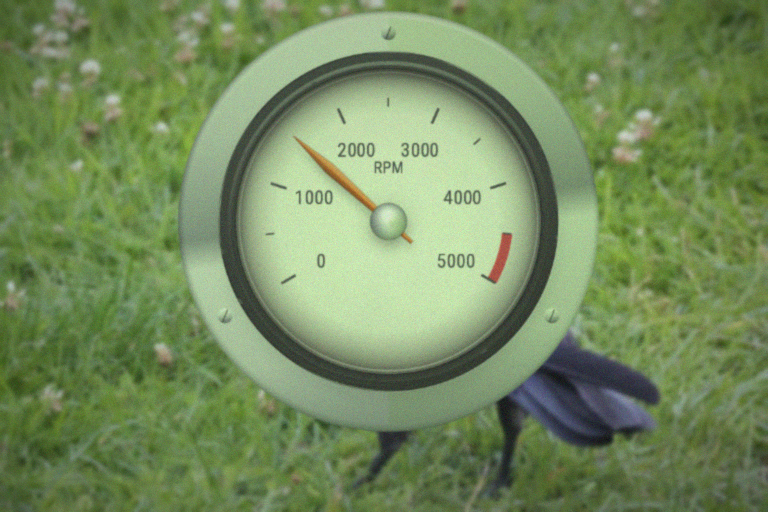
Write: **1500** rpm
